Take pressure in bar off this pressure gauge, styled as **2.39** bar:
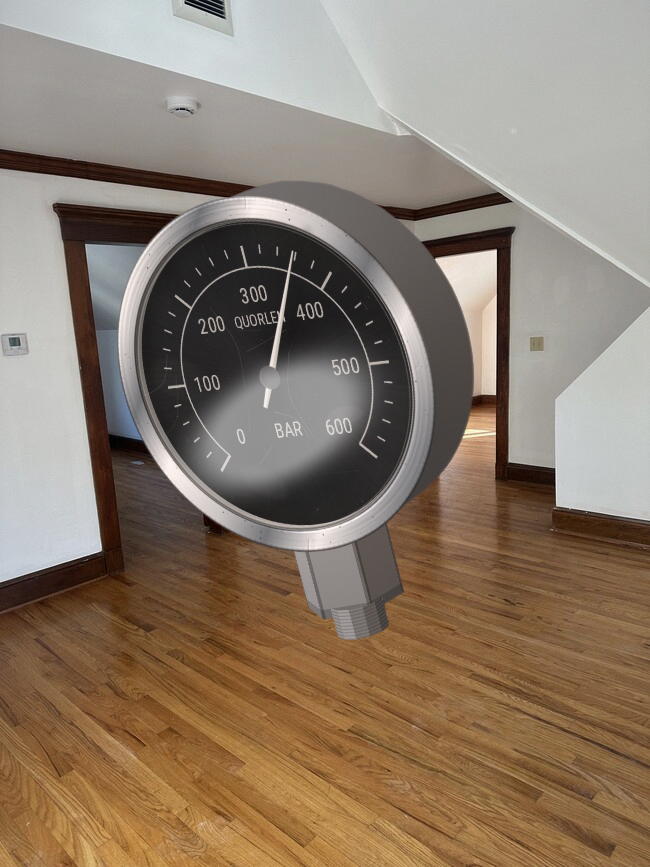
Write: **360** bar
